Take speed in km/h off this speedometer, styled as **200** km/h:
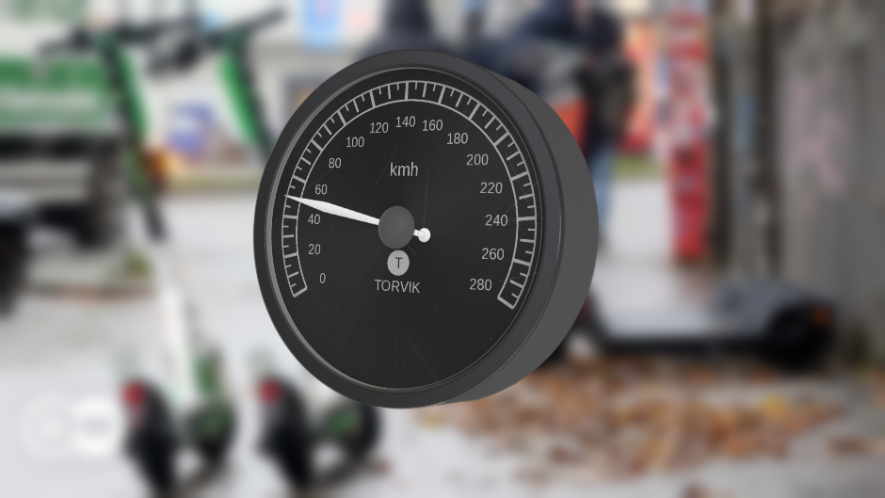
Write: **50** km/h
